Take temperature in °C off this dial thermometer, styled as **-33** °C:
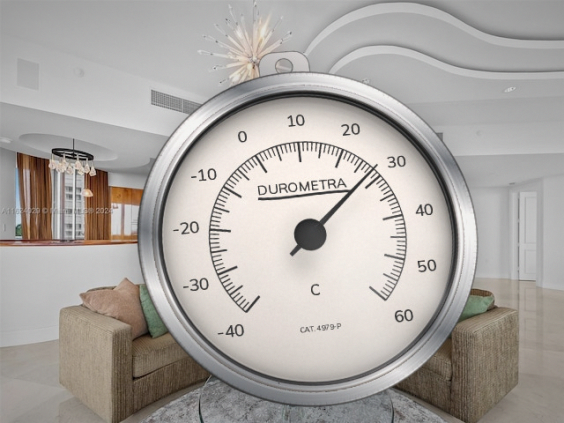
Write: **28** °C
